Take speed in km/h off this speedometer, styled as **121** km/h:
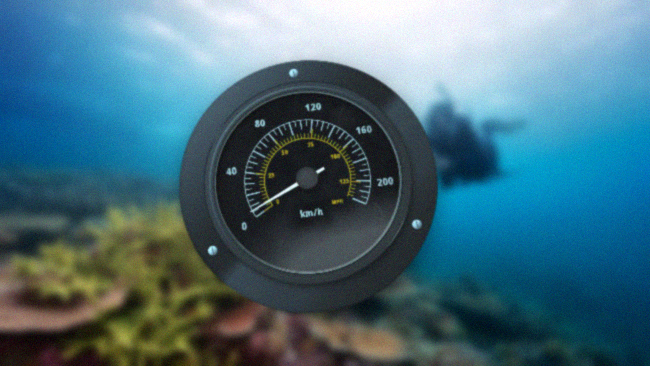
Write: **5** km/h
